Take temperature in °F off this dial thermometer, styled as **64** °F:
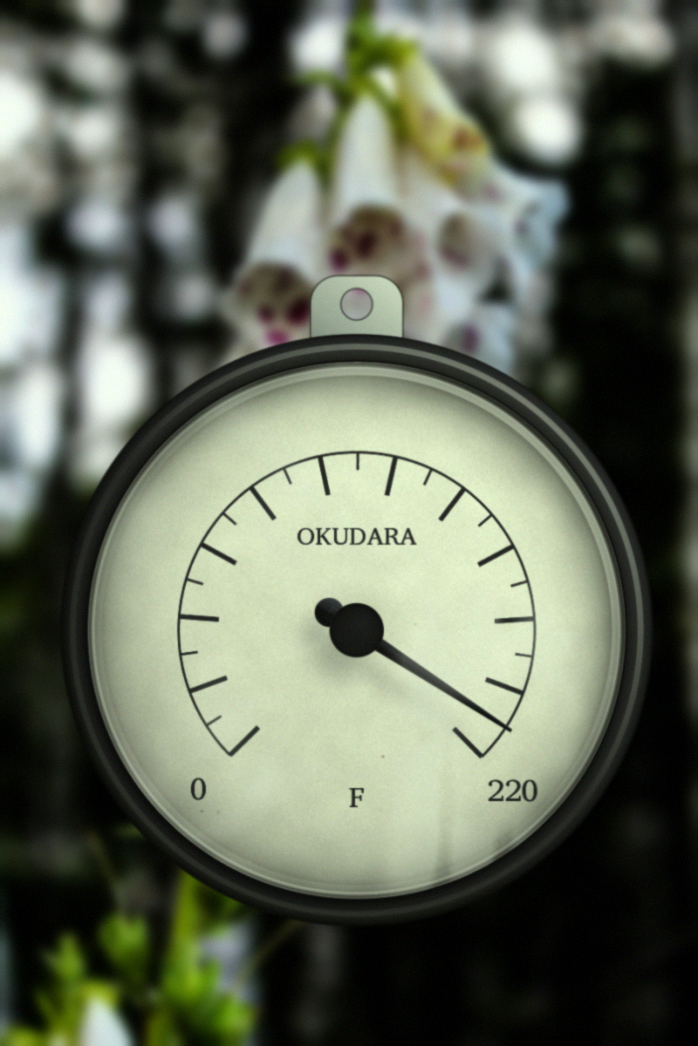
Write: **210** °F
